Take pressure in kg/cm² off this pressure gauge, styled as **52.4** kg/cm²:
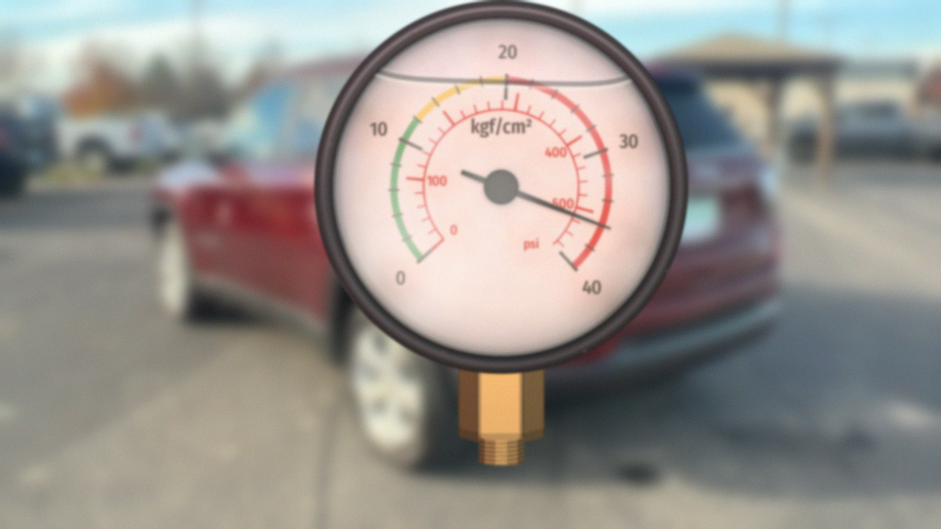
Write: **36** kg/cm²
